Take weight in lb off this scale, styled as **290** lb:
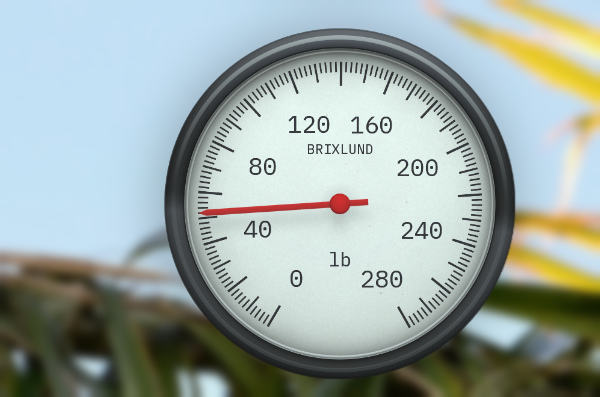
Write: **52** lb
